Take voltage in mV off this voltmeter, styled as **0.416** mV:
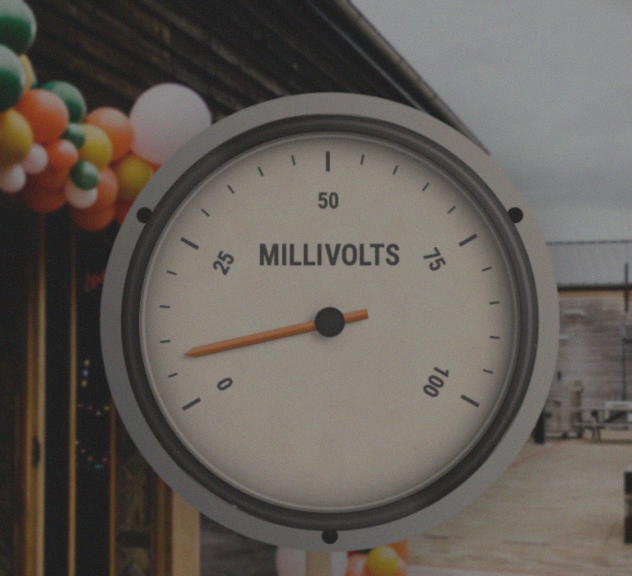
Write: **7.5** mV
